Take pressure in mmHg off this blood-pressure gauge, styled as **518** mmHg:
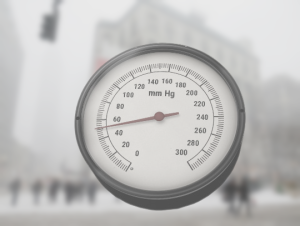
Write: **50** mmHg
